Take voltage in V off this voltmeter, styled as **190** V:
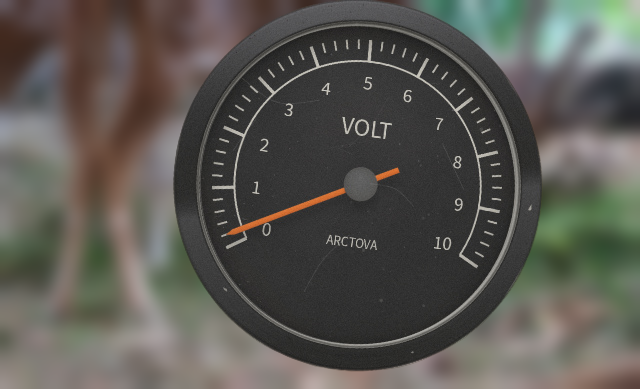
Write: **0.2** V
